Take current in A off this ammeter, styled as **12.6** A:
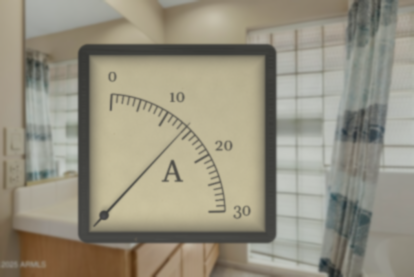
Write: **14** A
